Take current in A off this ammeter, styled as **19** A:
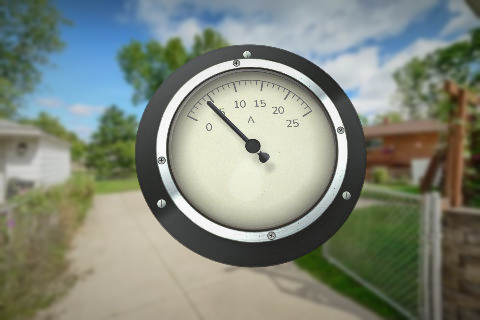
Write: **4** A
